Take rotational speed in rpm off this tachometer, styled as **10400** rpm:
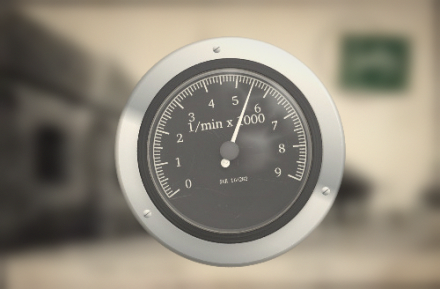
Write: **5500** rpm
